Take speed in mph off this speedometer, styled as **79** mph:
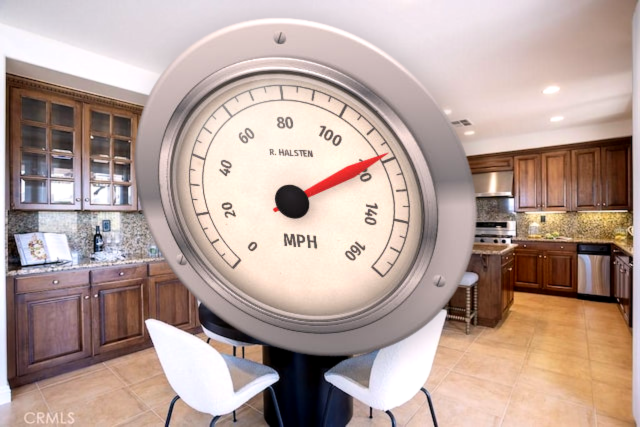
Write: **117.5** mph
